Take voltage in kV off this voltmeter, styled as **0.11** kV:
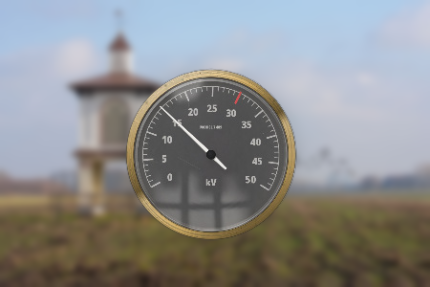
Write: **15** kV
